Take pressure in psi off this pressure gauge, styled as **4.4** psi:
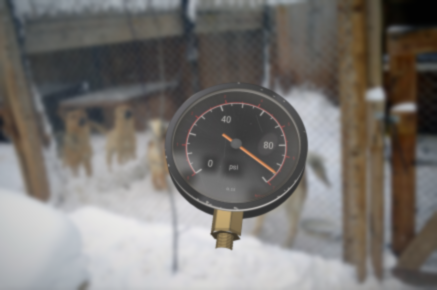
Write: **95** psi
